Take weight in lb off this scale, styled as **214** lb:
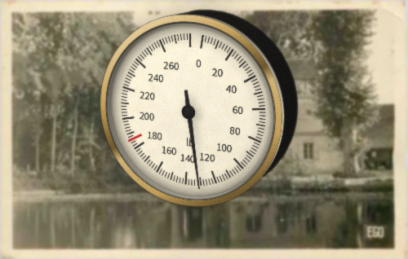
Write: **130** lb
